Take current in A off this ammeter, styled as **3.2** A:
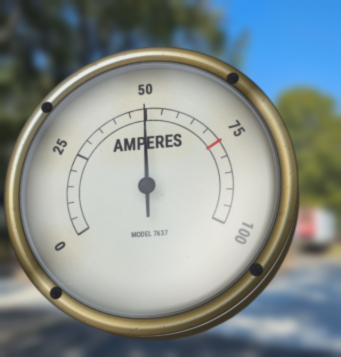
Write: **50** A
